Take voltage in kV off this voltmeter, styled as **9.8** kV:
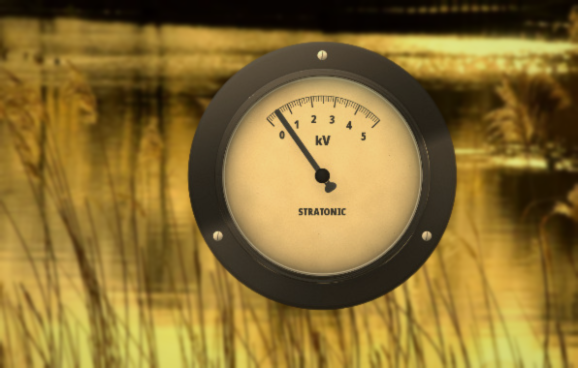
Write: **0.5** kV
